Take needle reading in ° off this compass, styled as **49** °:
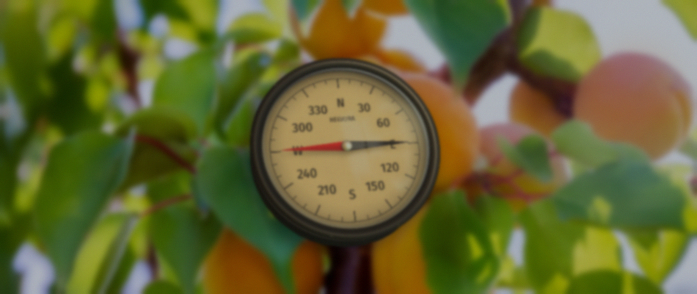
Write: **270** °
